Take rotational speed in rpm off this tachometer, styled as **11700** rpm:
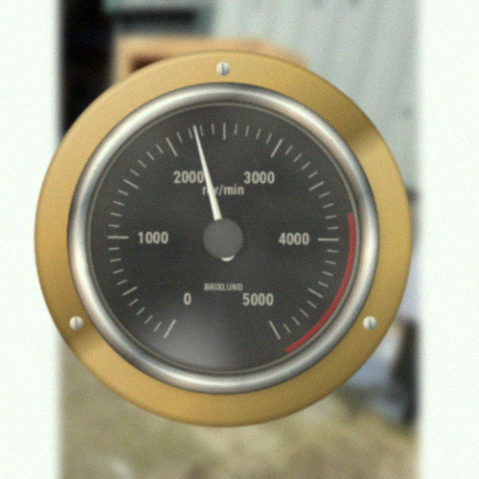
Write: **2250** rpm
